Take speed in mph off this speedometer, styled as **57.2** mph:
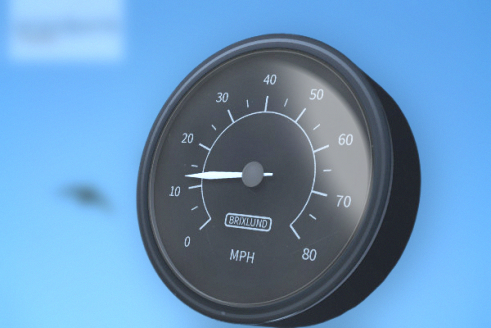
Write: **12.5** mph
